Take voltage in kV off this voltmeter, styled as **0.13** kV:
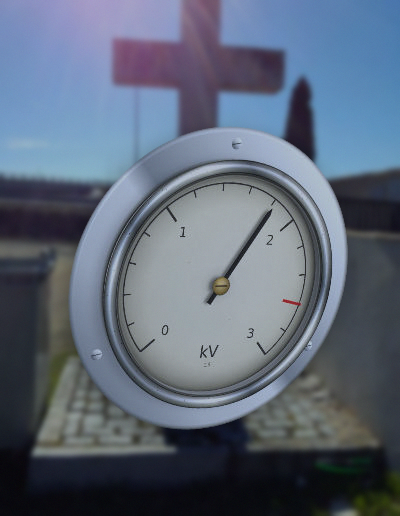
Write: **1.8** kV
